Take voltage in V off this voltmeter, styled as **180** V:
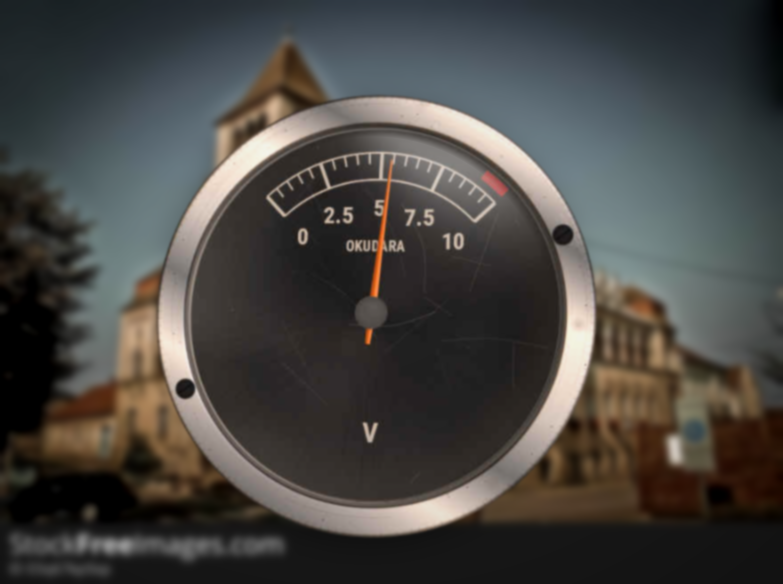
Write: **5.5** V
